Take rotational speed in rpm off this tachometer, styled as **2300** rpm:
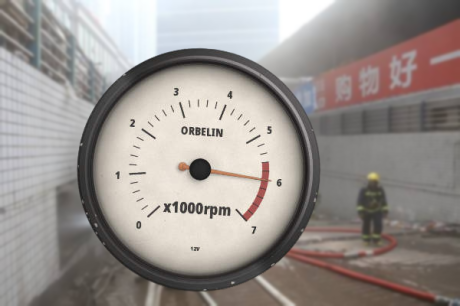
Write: **6000** rpm
